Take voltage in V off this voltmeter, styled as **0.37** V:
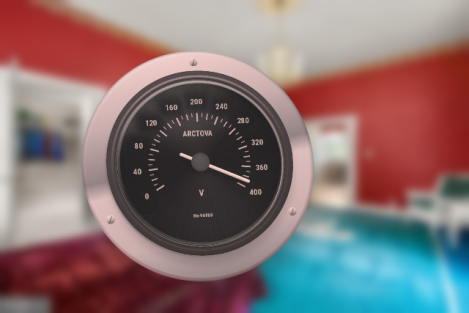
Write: **390** V
